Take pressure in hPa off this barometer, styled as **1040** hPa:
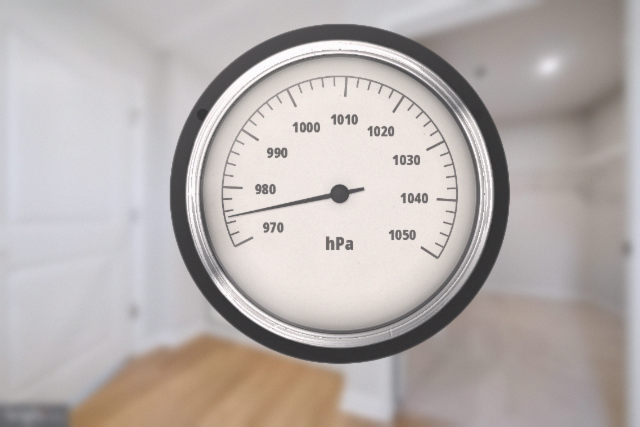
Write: **975** hPa
